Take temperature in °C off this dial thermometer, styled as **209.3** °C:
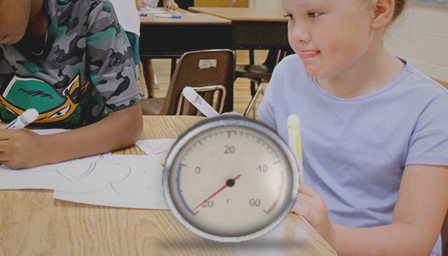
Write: **-18** °C
